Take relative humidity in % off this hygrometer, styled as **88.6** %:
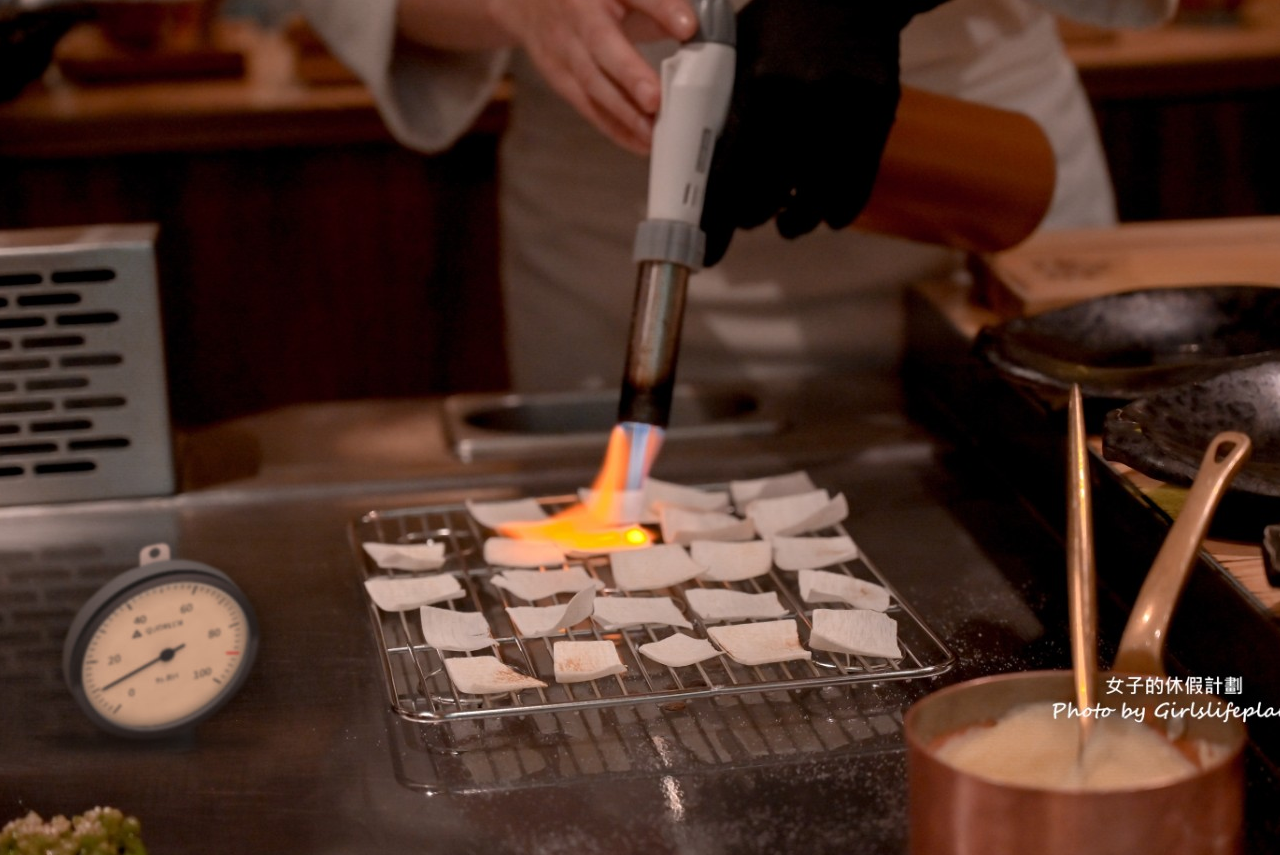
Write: **10** %
